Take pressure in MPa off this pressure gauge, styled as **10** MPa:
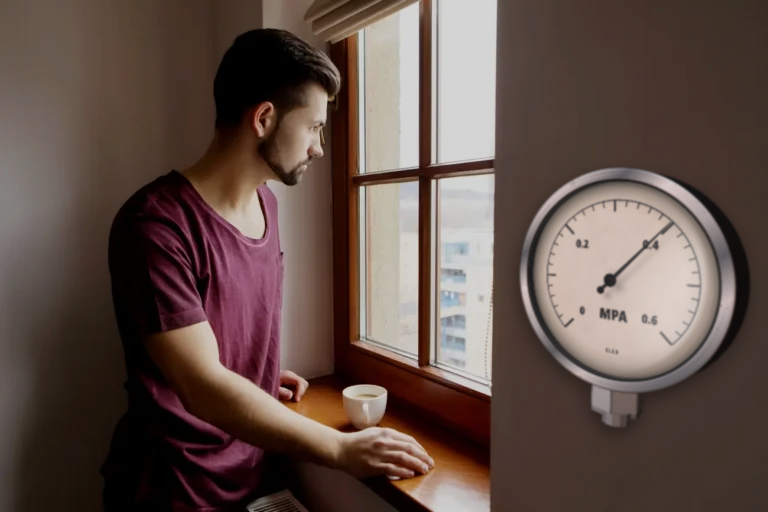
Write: **0.4** MPa
